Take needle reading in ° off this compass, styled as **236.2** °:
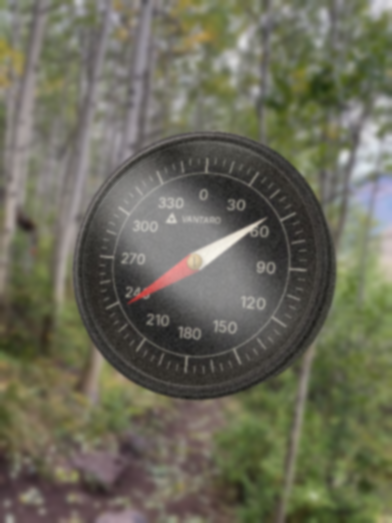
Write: **235** °
